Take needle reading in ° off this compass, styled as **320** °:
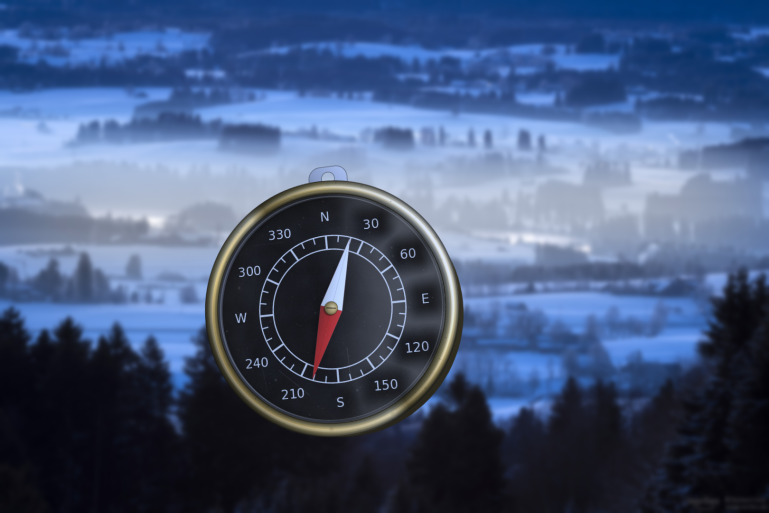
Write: **200** °
